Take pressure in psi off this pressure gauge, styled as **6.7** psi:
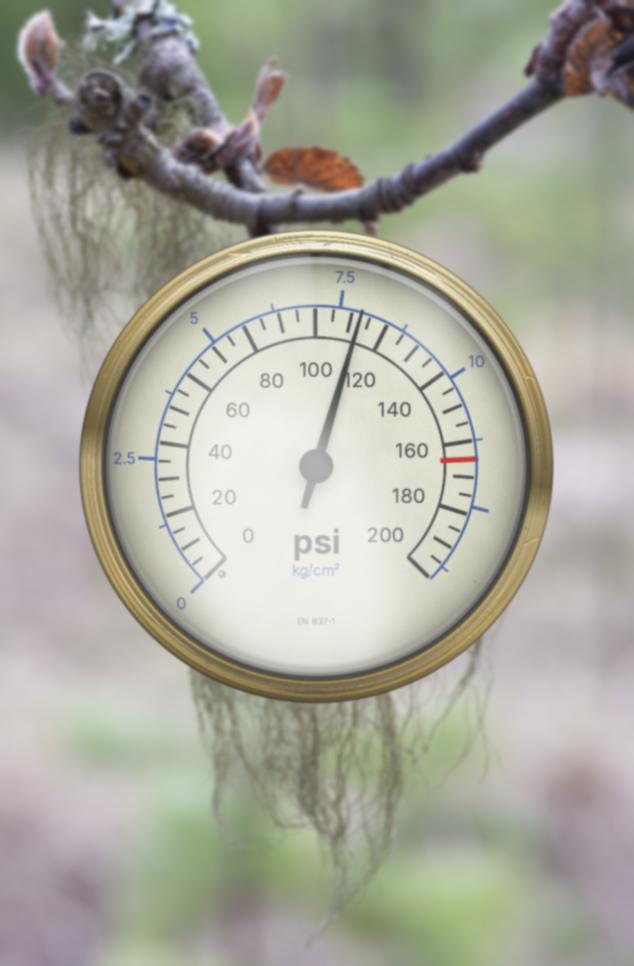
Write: **112.5** psi
